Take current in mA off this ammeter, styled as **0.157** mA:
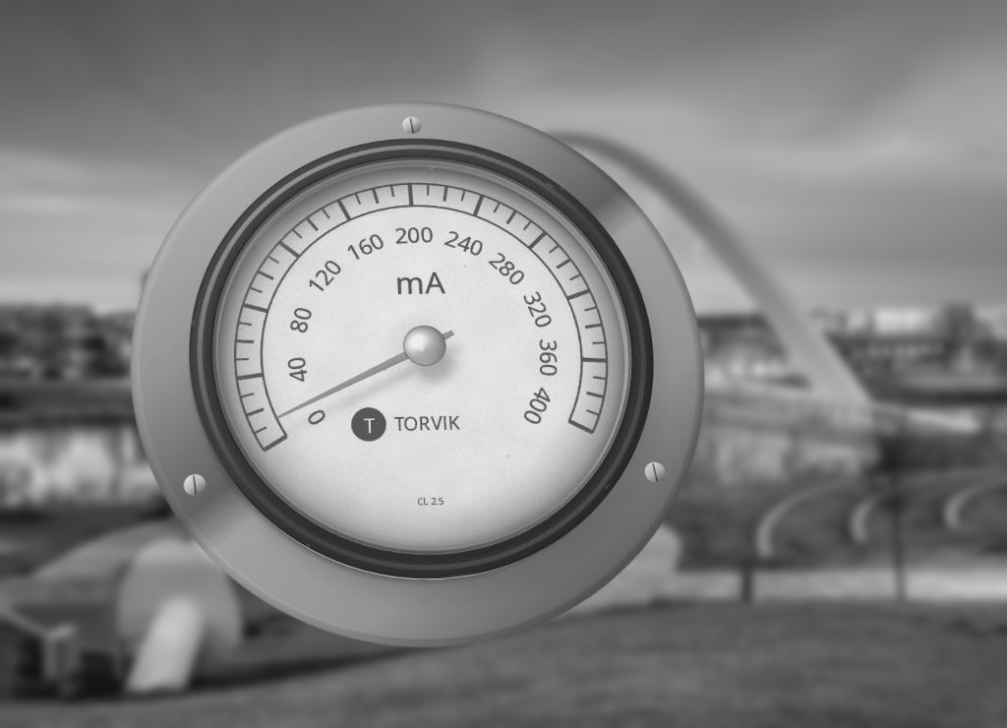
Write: **10** mA
